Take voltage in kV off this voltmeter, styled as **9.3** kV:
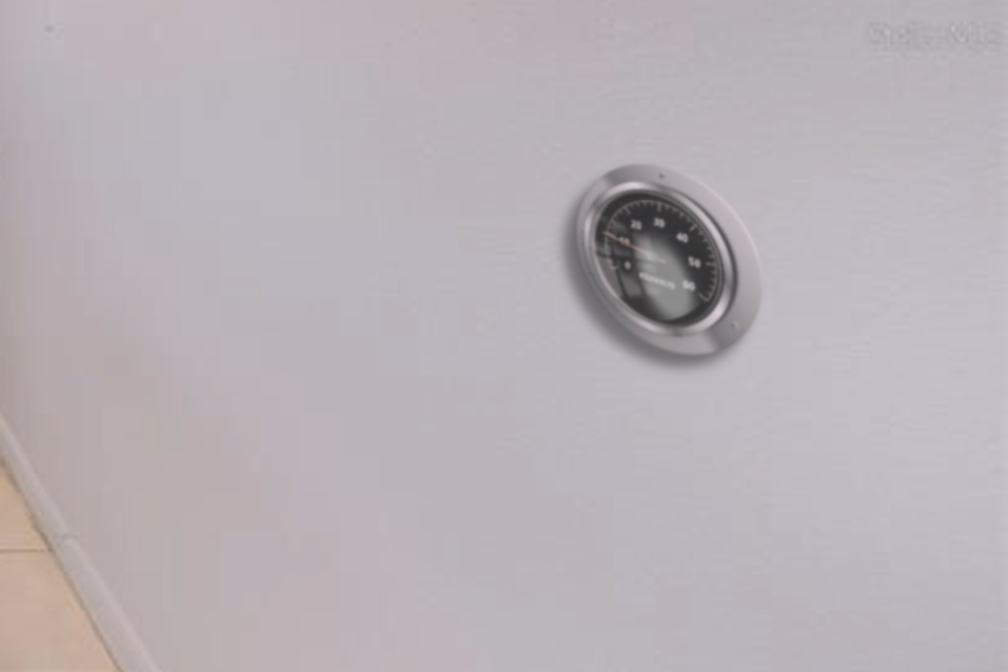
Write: **10** kV
